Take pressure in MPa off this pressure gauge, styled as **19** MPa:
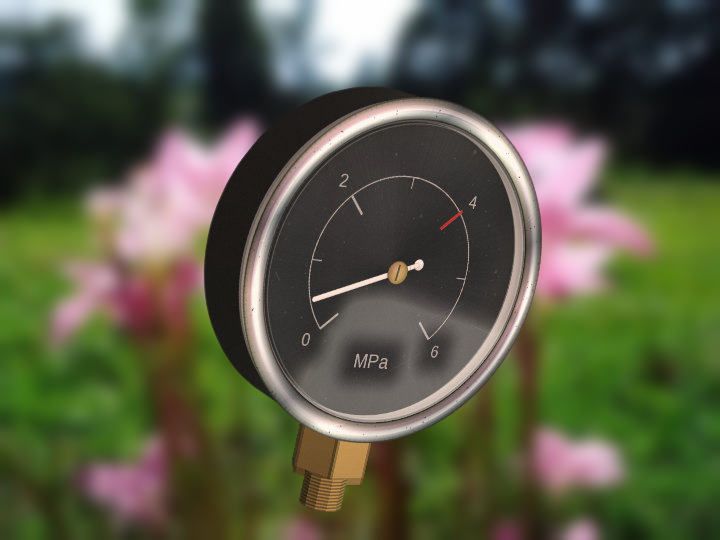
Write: **0.5** MPa
